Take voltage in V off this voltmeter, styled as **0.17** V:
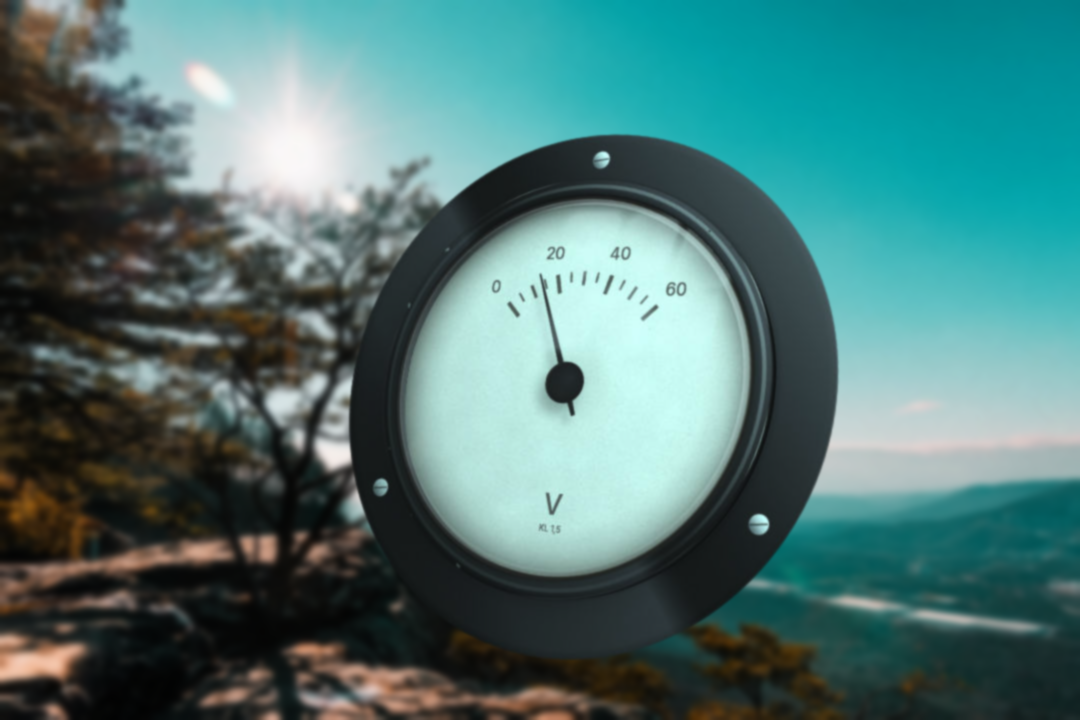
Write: **15** V
